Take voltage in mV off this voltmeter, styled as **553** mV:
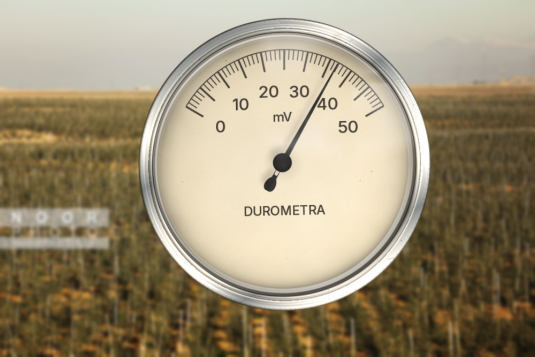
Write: **37** mV
